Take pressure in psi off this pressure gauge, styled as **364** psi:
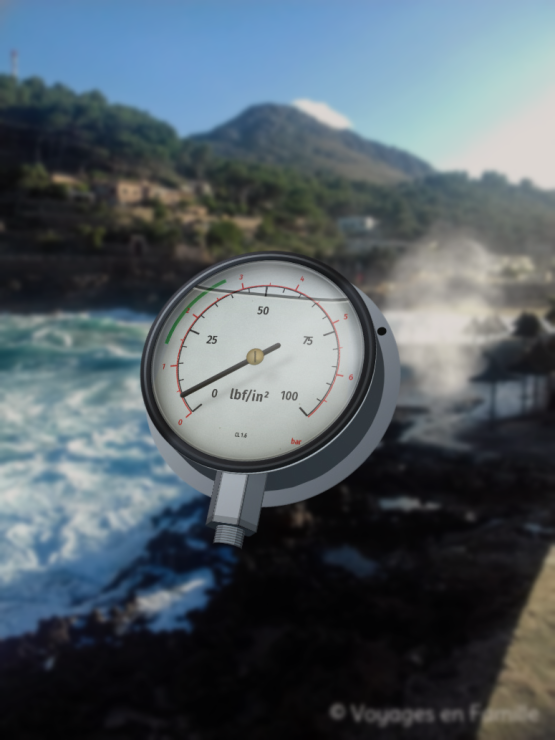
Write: **5** psi
